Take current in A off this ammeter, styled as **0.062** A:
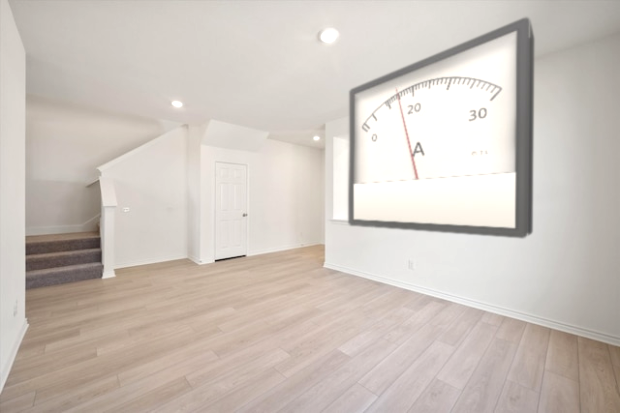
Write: **17.5** A
